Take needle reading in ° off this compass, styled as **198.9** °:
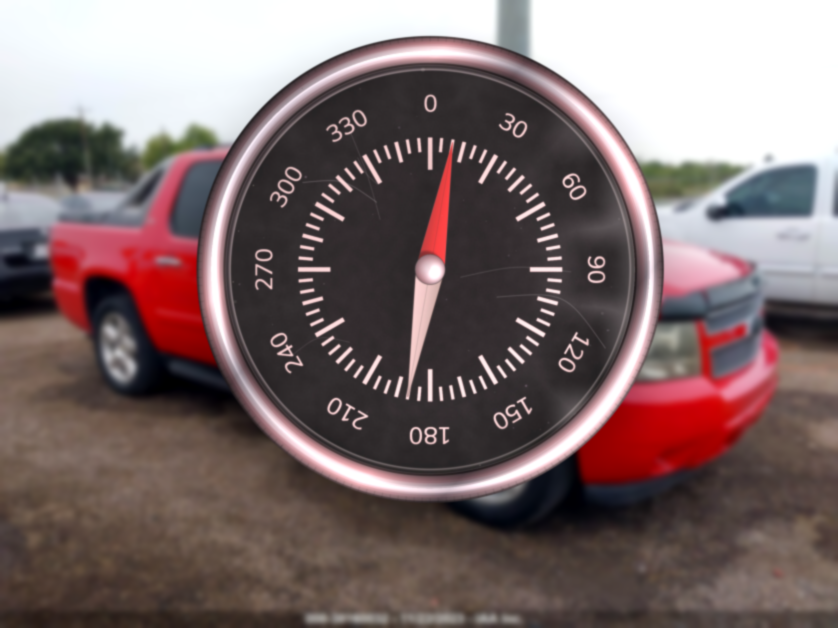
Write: **10** °
